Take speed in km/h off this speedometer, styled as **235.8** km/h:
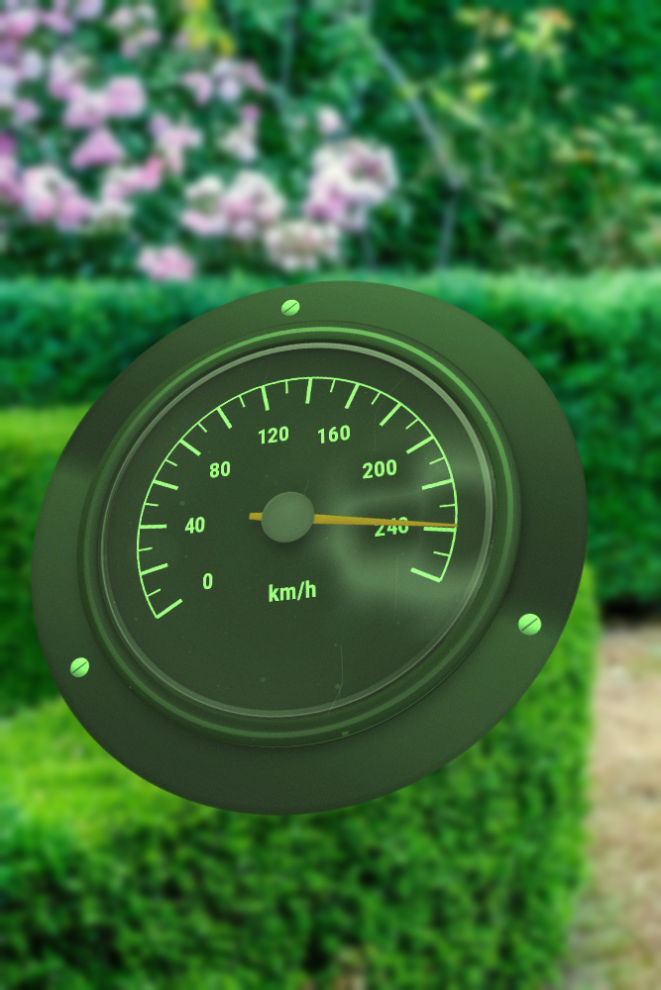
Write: **240** km/h
